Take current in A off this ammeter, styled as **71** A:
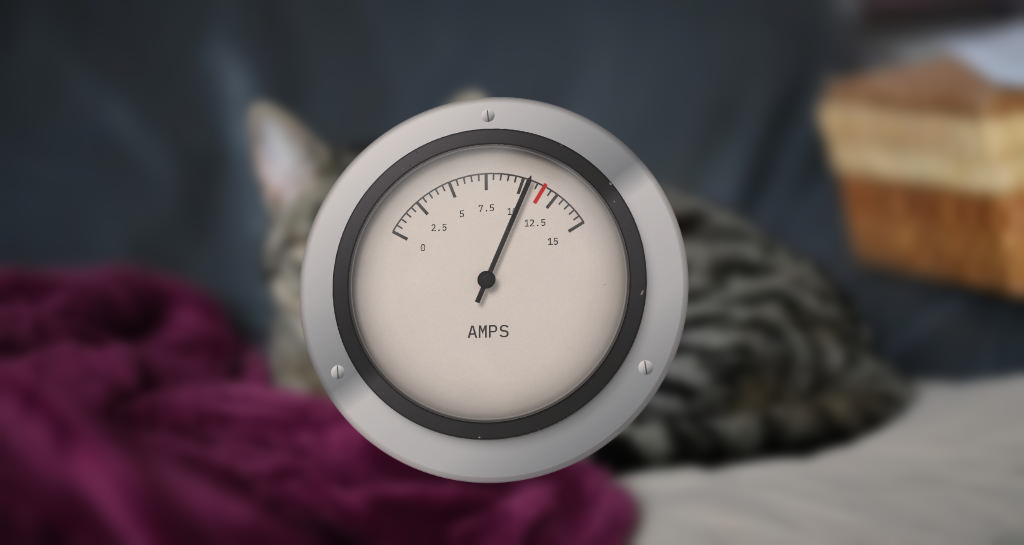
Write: **10.5** A
